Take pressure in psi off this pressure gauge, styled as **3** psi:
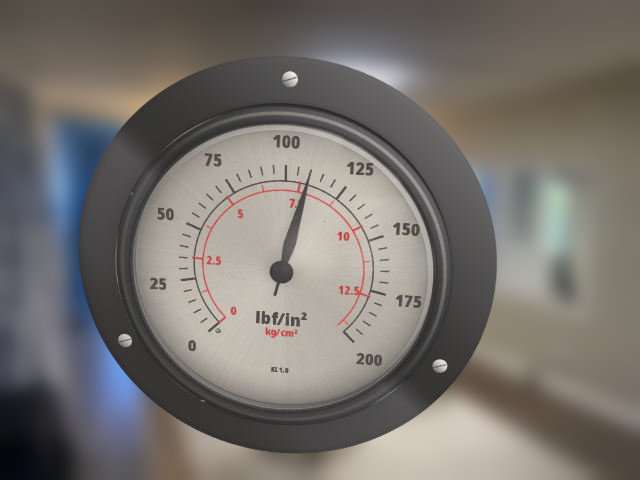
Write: **110** psi
